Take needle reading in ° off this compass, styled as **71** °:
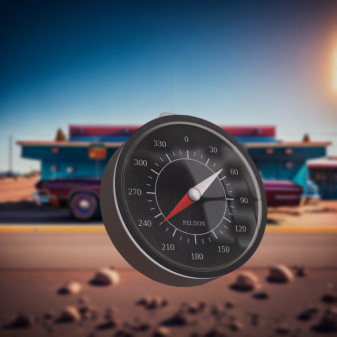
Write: **230** °
